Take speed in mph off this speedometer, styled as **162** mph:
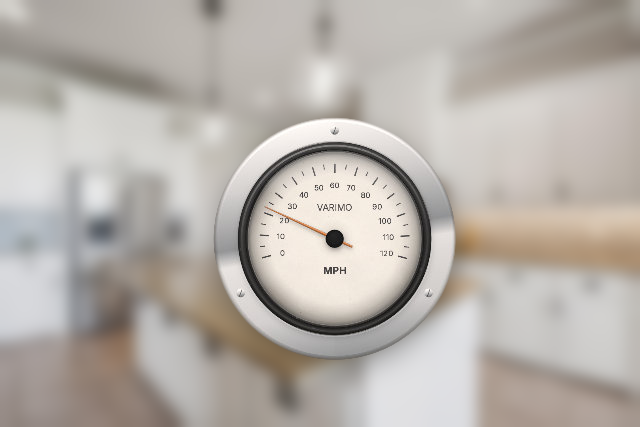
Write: **22.5** mph
